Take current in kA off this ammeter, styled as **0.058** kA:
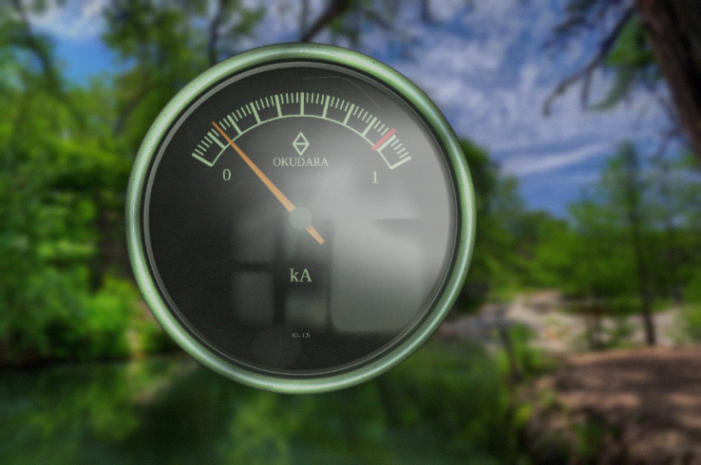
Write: **0.14** kA
